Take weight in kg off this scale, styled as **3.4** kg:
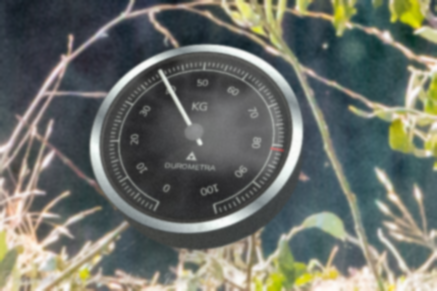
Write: **40** kg
